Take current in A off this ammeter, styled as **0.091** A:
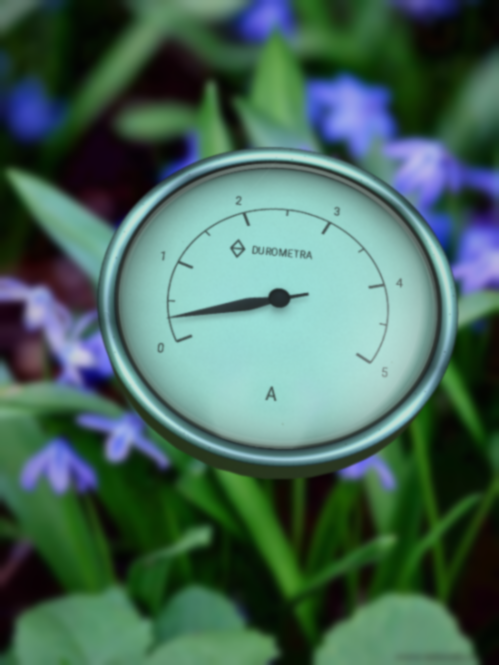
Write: **0.25** A
